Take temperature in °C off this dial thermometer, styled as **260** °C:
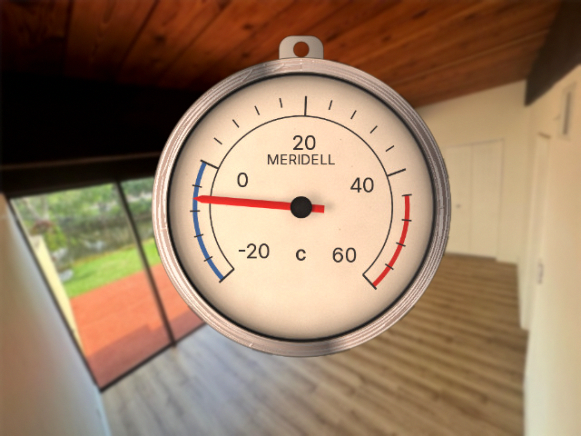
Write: **-6** °C
